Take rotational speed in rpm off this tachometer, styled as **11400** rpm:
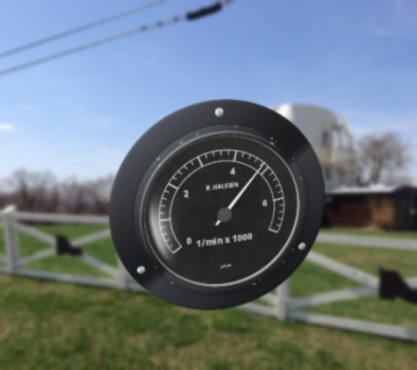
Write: **4800** rpm
